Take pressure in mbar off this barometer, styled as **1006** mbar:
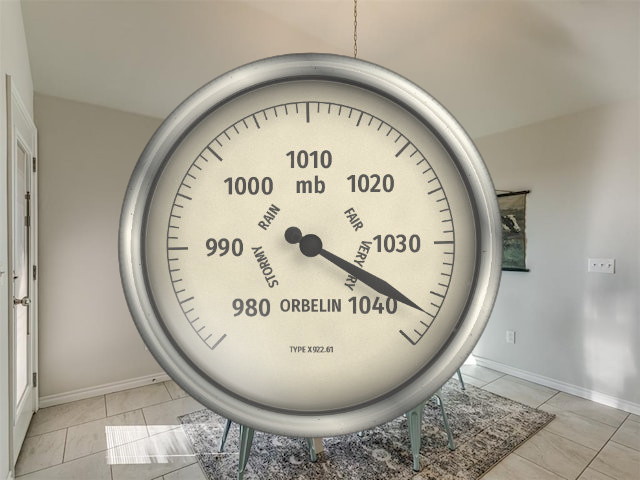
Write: **1037** mbar
